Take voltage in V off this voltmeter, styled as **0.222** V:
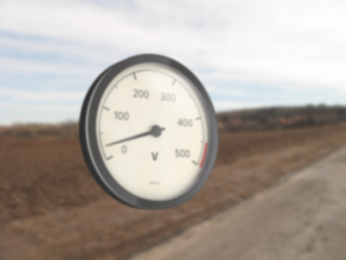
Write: **25** V
